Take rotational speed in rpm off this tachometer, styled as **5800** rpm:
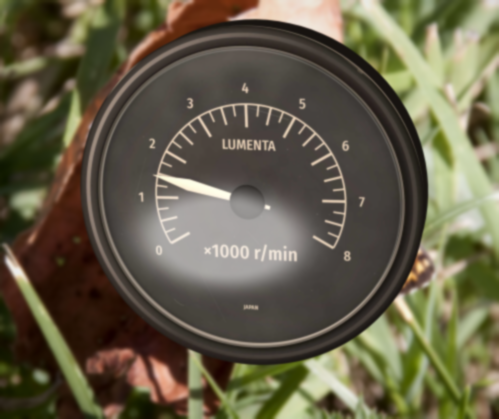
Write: **1500** rpm
